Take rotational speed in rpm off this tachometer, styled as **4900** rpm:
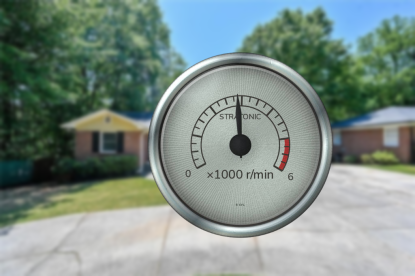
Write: **2875** rpm
